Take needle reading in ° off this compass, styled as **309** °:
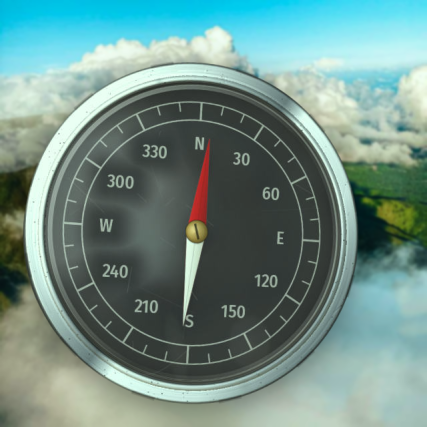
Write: **5** °
